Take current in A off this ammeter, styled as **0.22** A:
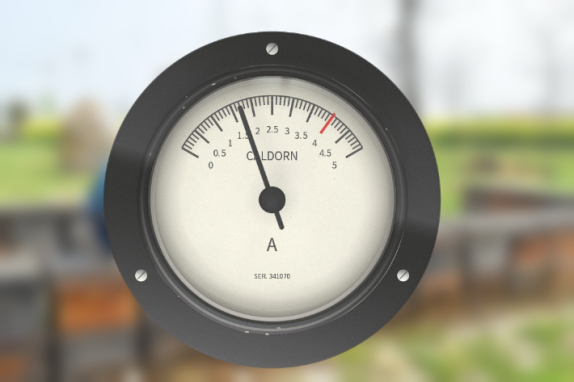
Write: **1.7** A
